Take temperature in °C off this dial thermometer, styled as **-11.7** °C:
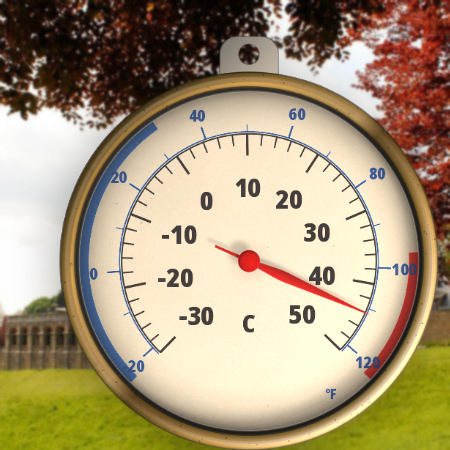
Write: **44** °C
